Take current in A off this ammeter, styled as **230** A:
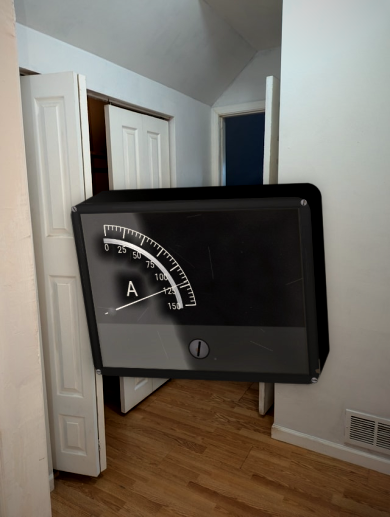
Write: **120** A
